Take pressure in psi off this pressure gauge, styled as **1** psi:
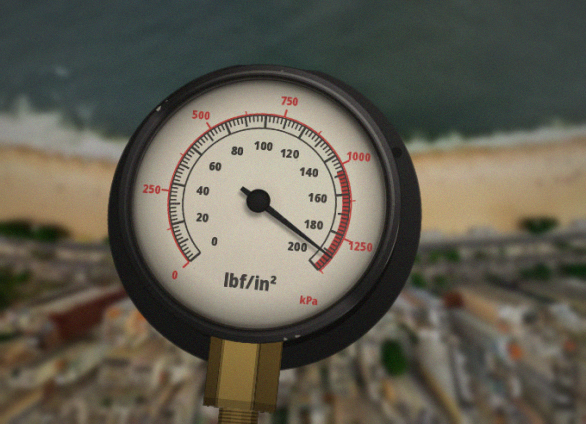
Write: **192** psi
